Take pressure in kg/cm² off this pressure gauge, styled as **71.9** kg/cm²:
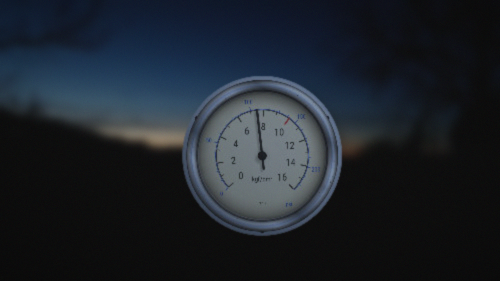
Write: **7.5** kg/cm²
